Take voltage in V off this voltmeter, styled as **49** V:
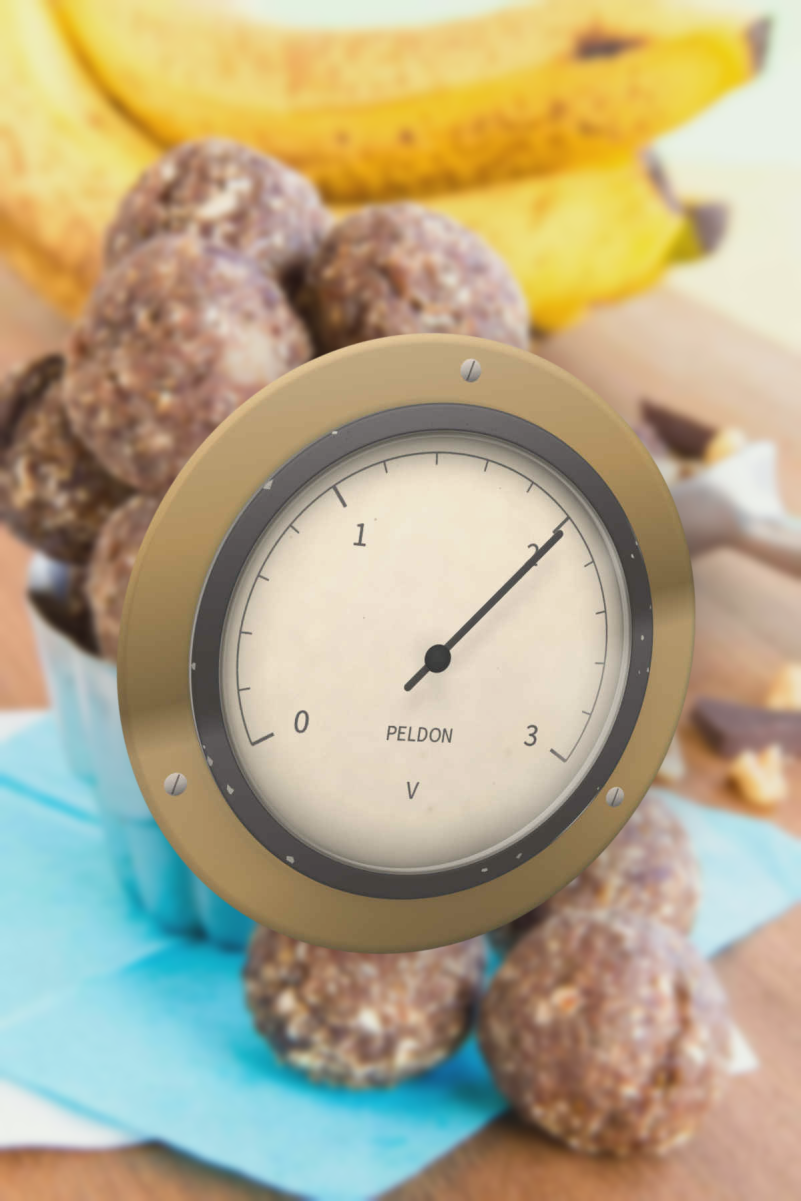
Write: **2** V
